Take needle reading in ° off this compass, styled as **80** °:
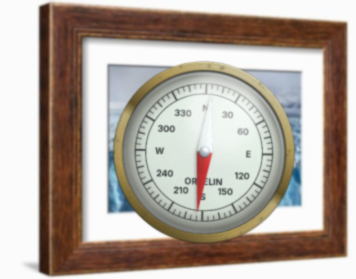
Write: **185** °
